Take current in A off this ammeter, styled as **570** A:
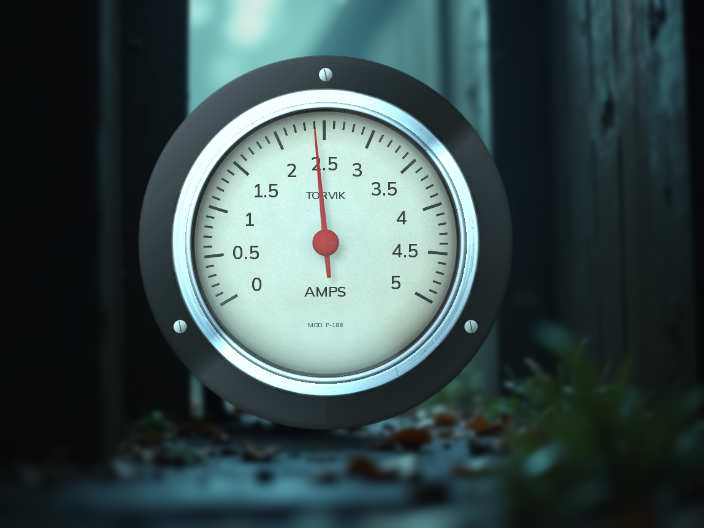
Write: **2.4** A
